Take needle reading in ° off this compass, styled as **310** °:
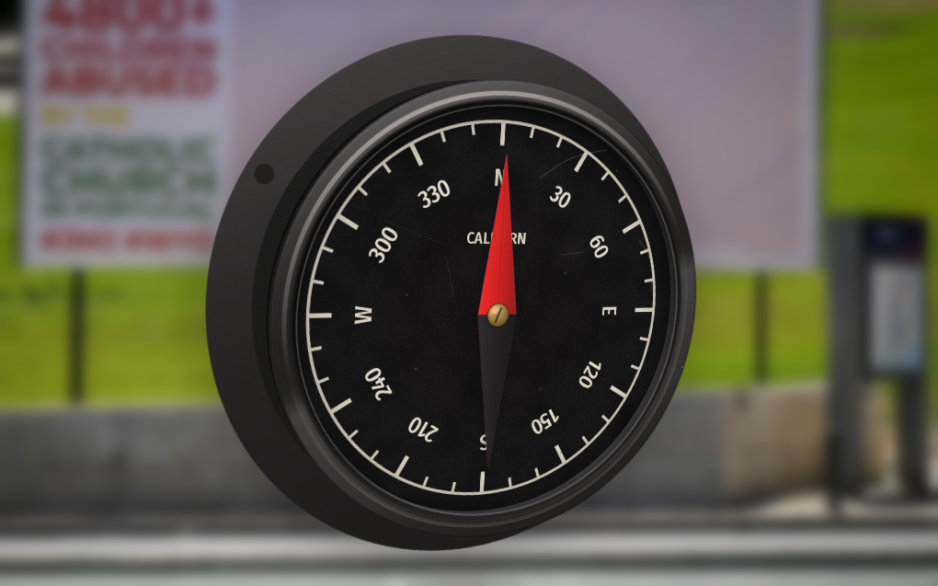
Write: **0** °
